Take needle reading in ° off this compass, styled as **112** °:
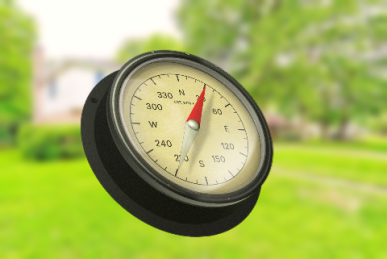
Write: **30** °
